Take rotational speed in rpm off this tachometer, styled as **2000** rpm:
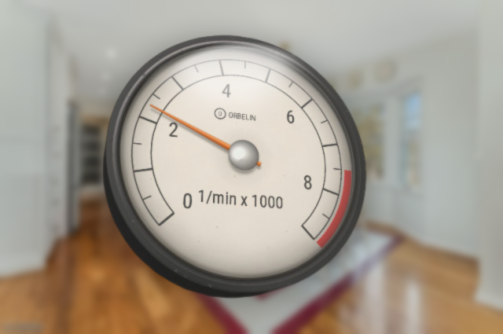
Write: **2250** rpm
